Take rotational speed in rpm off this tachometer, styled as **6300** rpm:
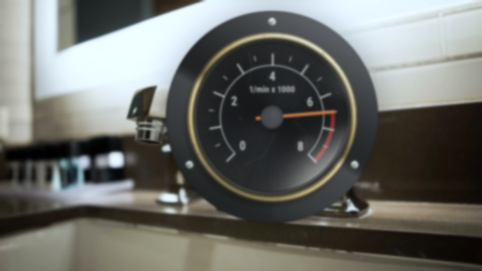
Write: **6500** rpm
